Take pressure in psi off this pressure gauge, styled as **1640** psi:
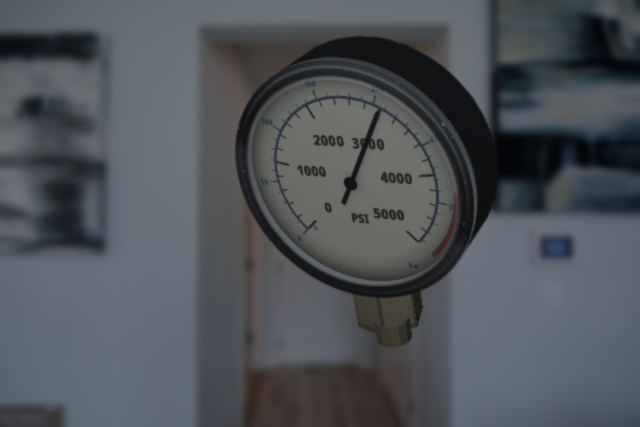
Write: **3000** psi
